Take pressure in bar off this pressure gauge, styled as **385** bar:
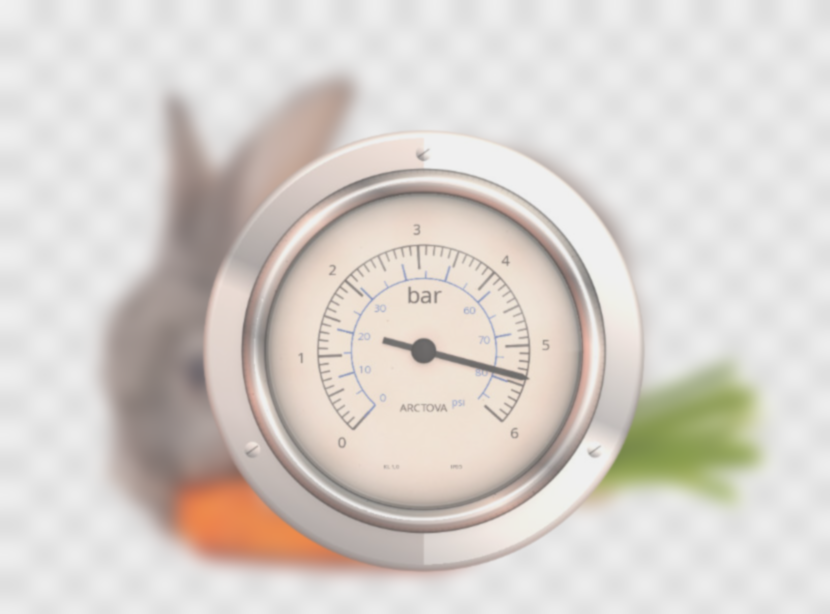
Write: **5.4** bar
